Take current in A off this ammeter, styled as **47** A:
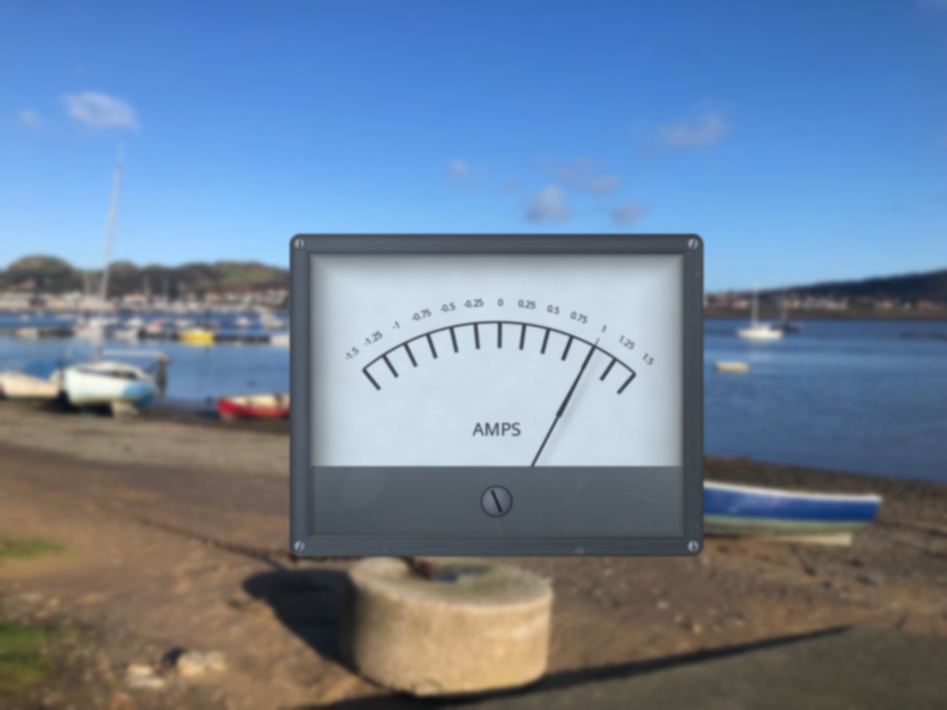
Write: **1** A
